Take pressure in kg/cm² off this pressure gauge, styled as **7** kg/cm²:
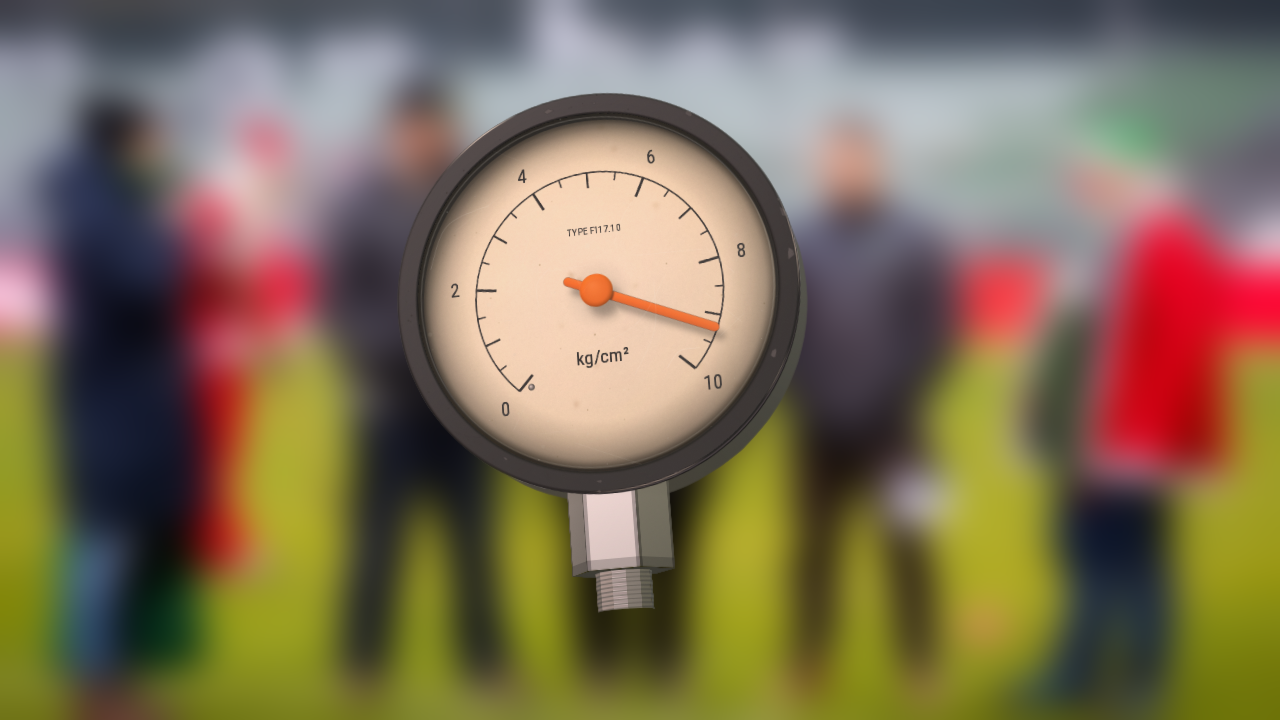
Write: **9.25** kg/cm²
